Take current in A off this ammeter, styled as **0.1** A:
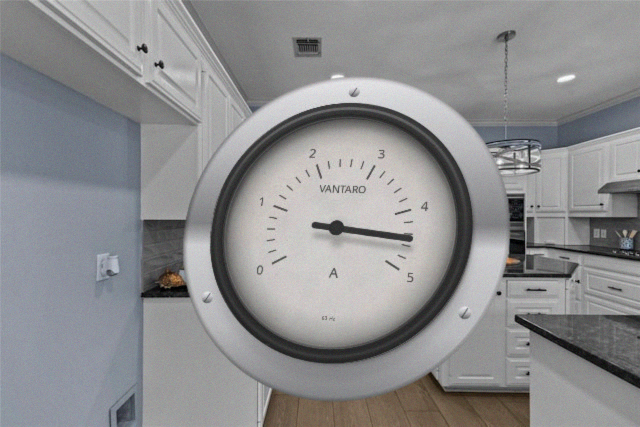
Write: **4.5** A
